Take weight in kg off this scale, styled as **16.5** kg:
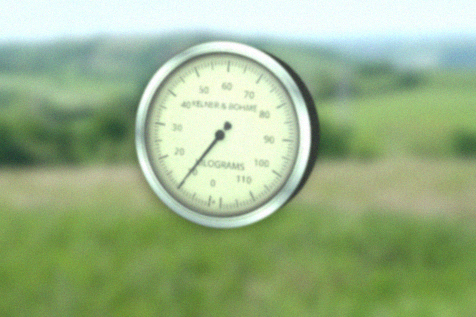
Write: **10** kg
